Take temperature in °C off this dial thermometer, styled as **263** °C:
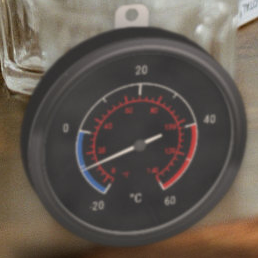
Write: **-10** °C
